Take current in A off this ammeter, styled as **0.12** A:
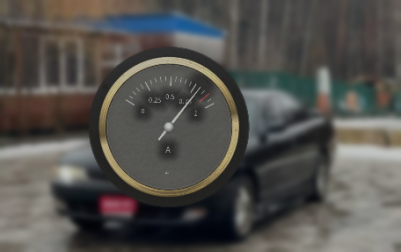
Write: **0.8** A
